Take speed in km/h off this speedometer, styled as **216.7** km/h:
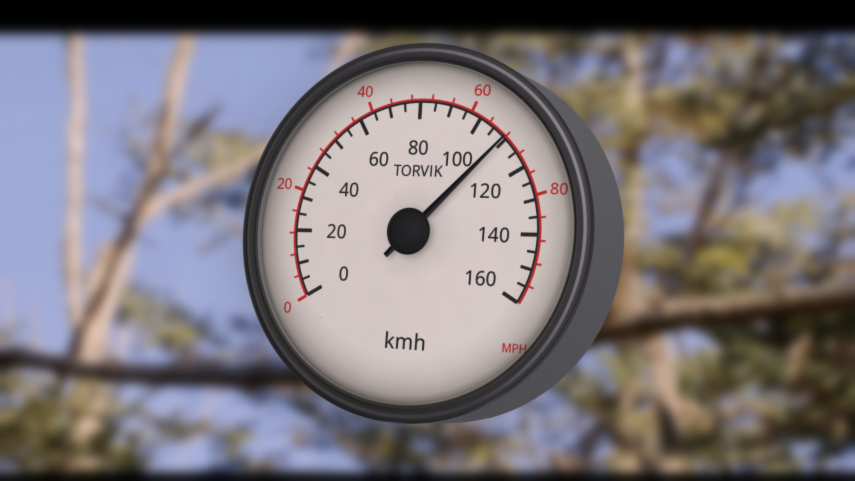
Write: **110** km/h
